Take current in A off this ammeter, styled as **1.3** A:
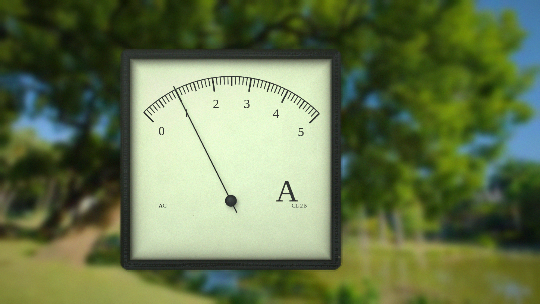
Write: **1** A
